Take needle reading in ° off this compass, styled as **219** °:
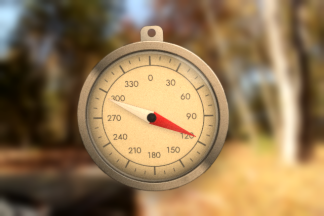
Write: **115** °
